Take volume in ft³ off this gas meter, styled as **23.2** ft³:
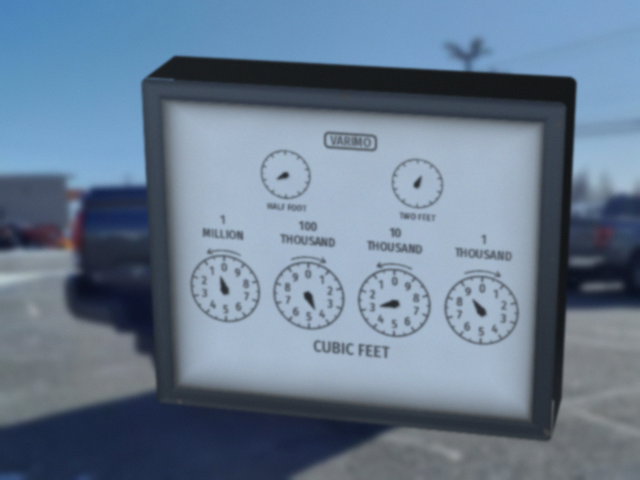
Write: **42900** ft³
